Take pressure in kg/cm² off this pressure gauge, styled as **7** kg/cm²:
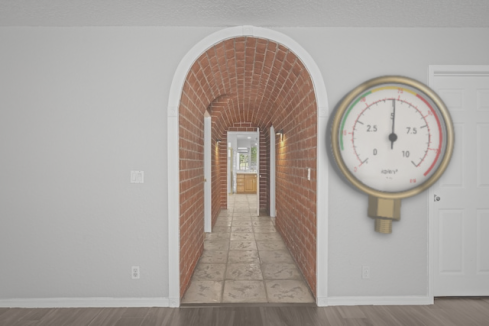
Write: **5** kg/cm²
